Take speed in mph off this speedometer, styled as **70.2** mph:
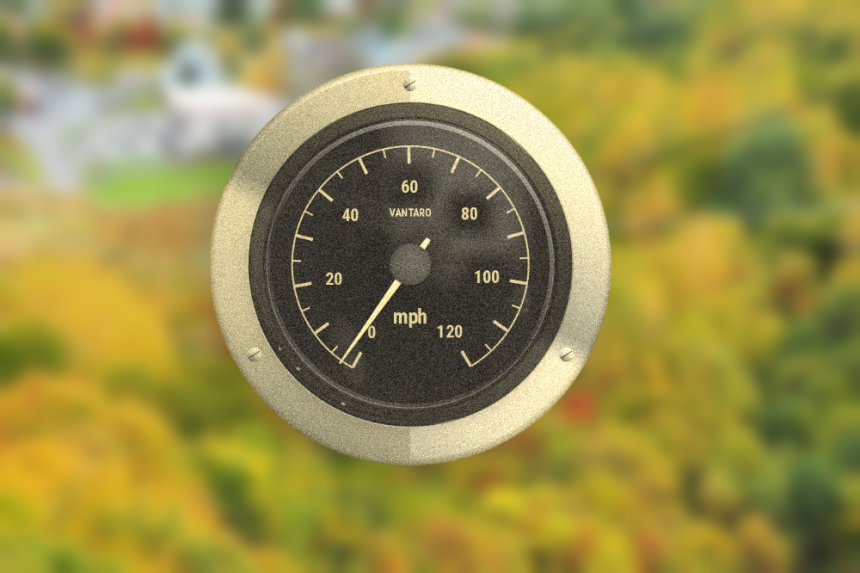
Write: **2.5** mph
